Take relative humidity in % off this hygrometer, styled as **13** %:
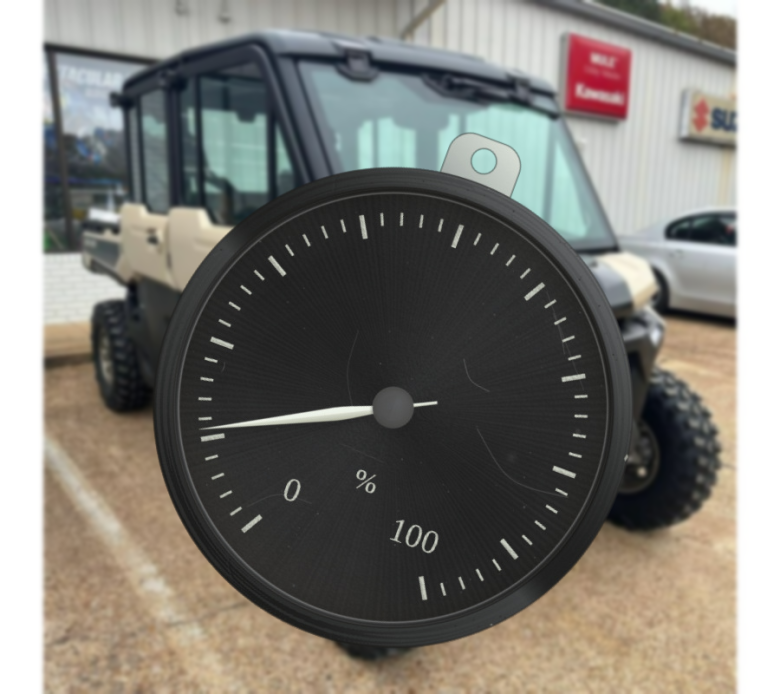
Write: **11** %
